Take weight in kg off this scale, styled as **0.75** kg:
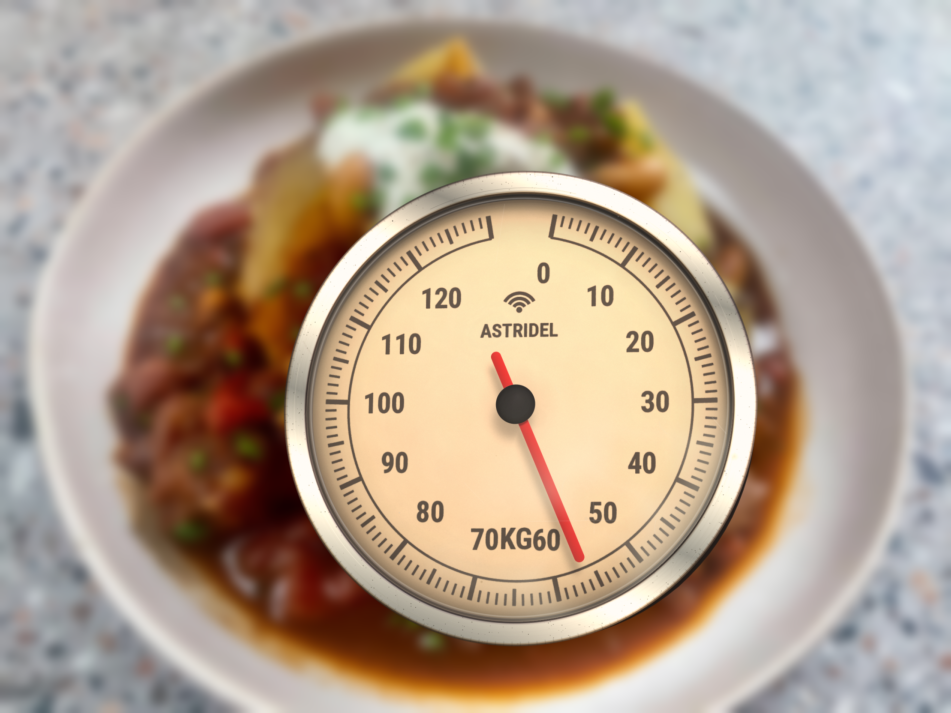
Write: **56** kg
